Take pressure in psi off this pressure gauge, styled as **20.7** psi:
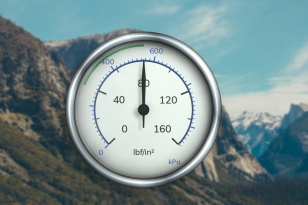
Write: **80** psi
